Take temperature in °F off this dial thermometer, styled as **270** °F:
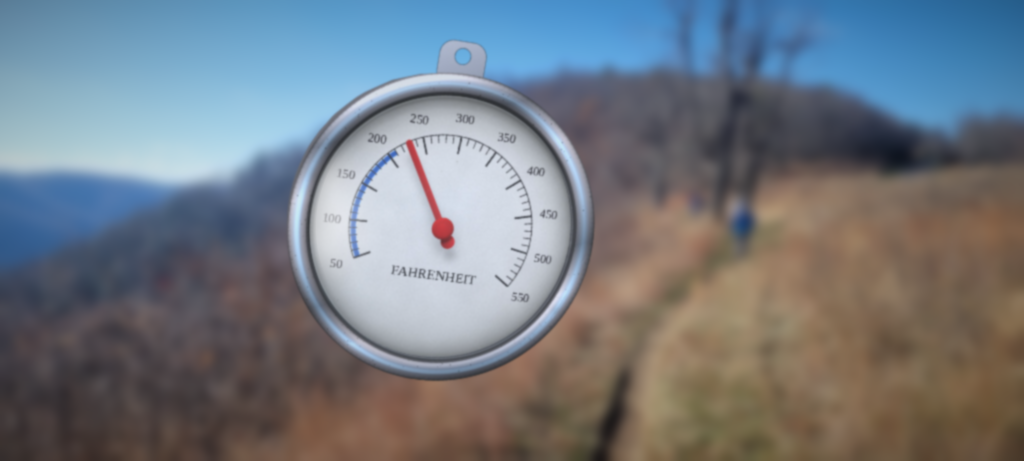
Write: **230** °F
